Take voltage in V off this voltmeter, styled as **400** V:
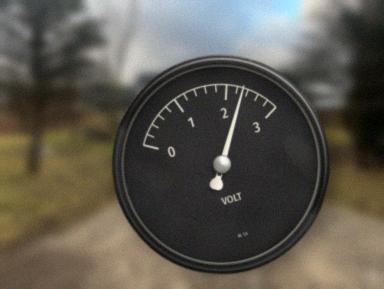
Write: **2.3** V
